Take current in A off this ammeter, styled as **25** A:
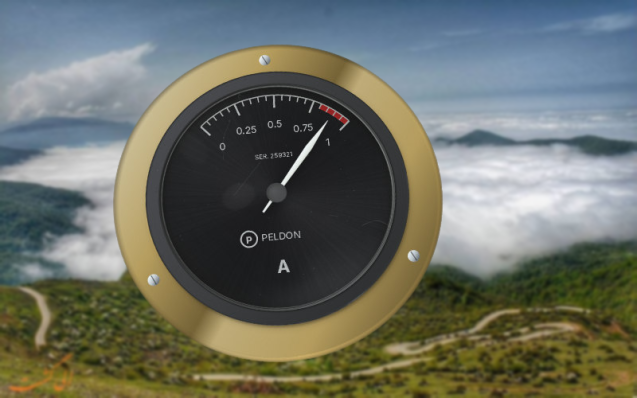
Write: **0.9** A
